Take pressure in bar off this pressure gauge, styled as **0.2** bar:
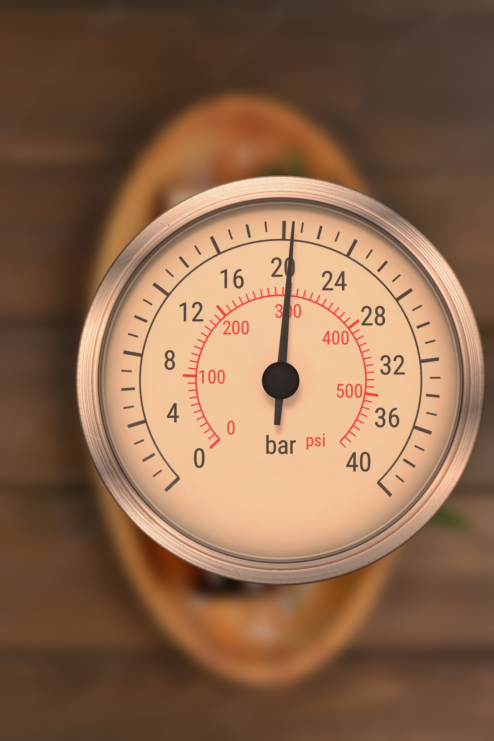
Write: **20.5** bar
